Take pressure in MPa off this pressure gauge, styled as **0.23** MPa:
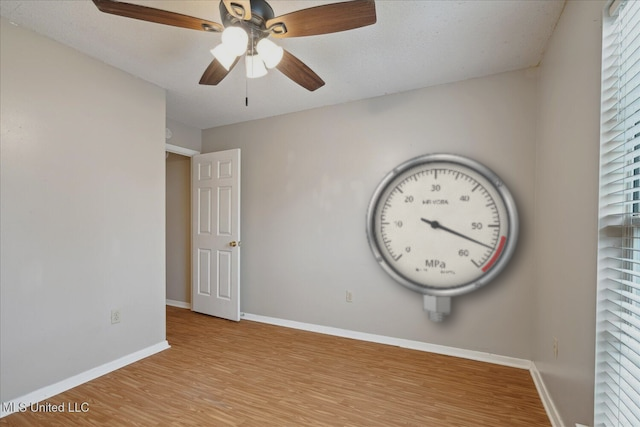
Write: **55** MPa
